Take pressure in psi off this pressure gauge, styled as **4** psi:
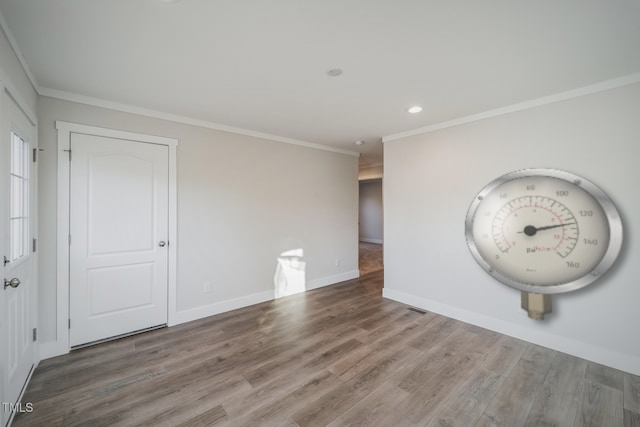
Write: **125** psi
